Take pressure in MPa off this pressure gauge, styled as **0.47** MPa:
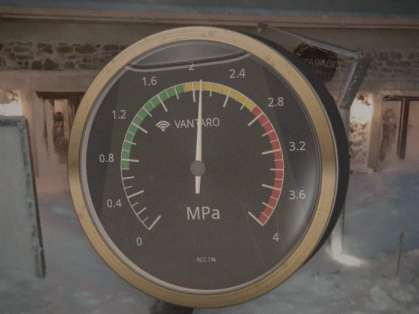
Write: **2.1** MPa
